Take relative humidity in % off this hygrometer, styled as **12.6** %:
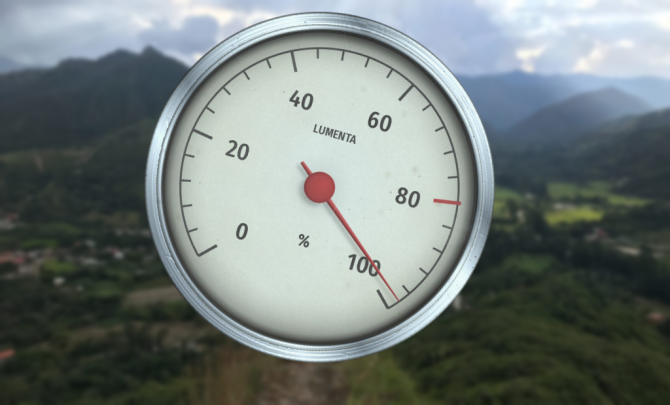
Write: **98** %
